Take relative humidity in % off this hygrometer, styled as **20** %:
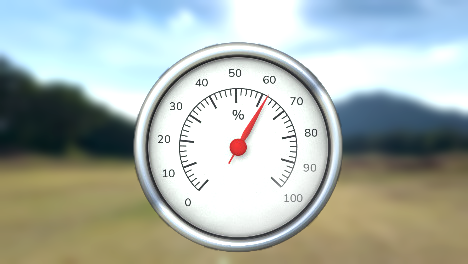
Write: **62** %
